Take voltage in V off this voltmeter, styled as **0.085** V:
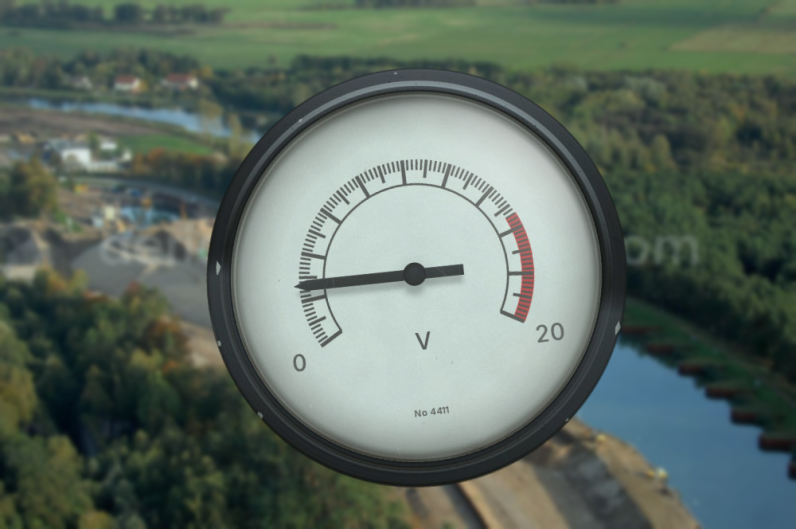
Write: **2.6** V
